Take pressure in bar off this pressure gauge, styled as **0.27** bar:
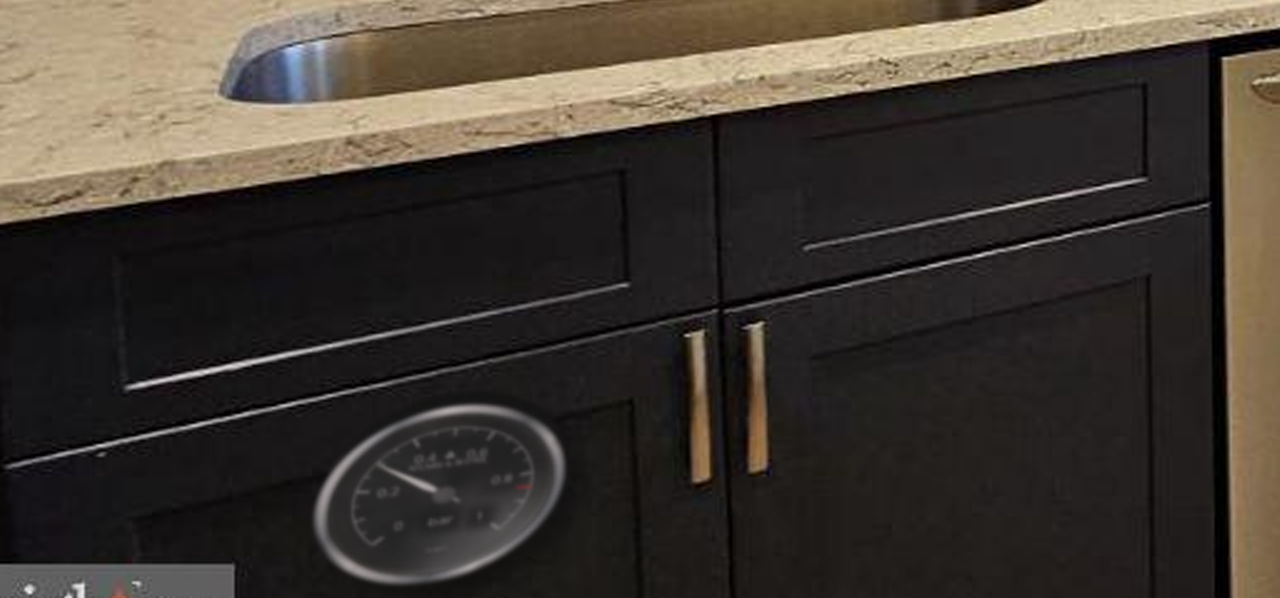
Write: **0.3** bar
